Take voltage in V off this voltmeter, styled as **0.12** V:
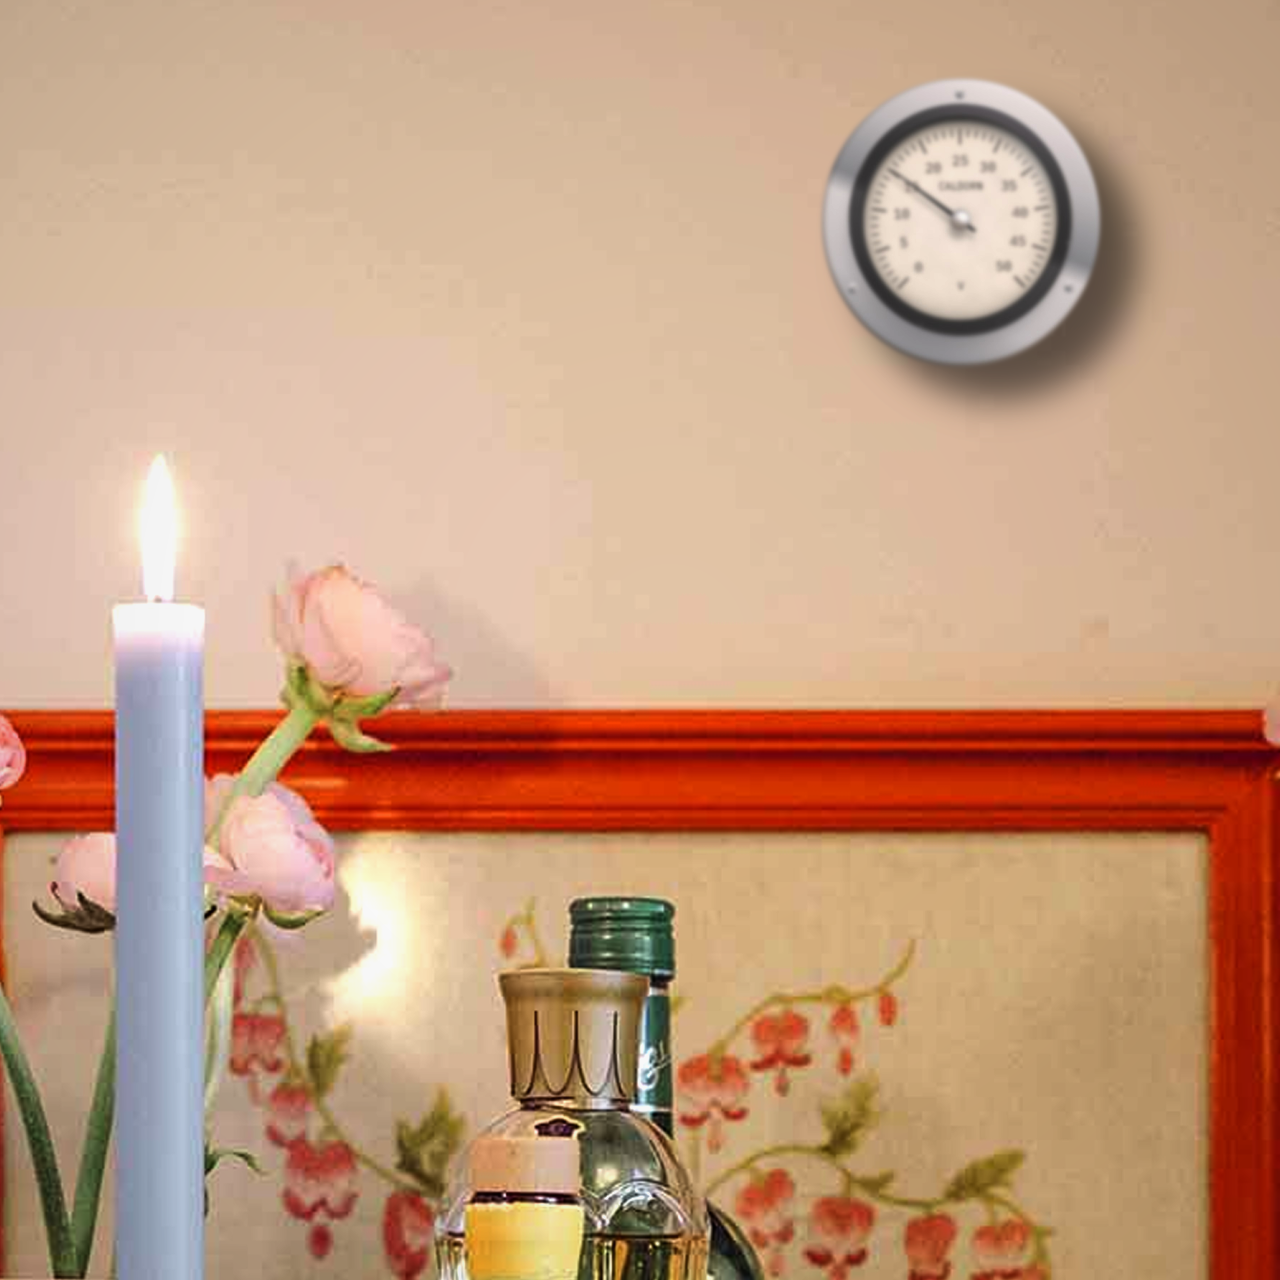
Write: **15** V
